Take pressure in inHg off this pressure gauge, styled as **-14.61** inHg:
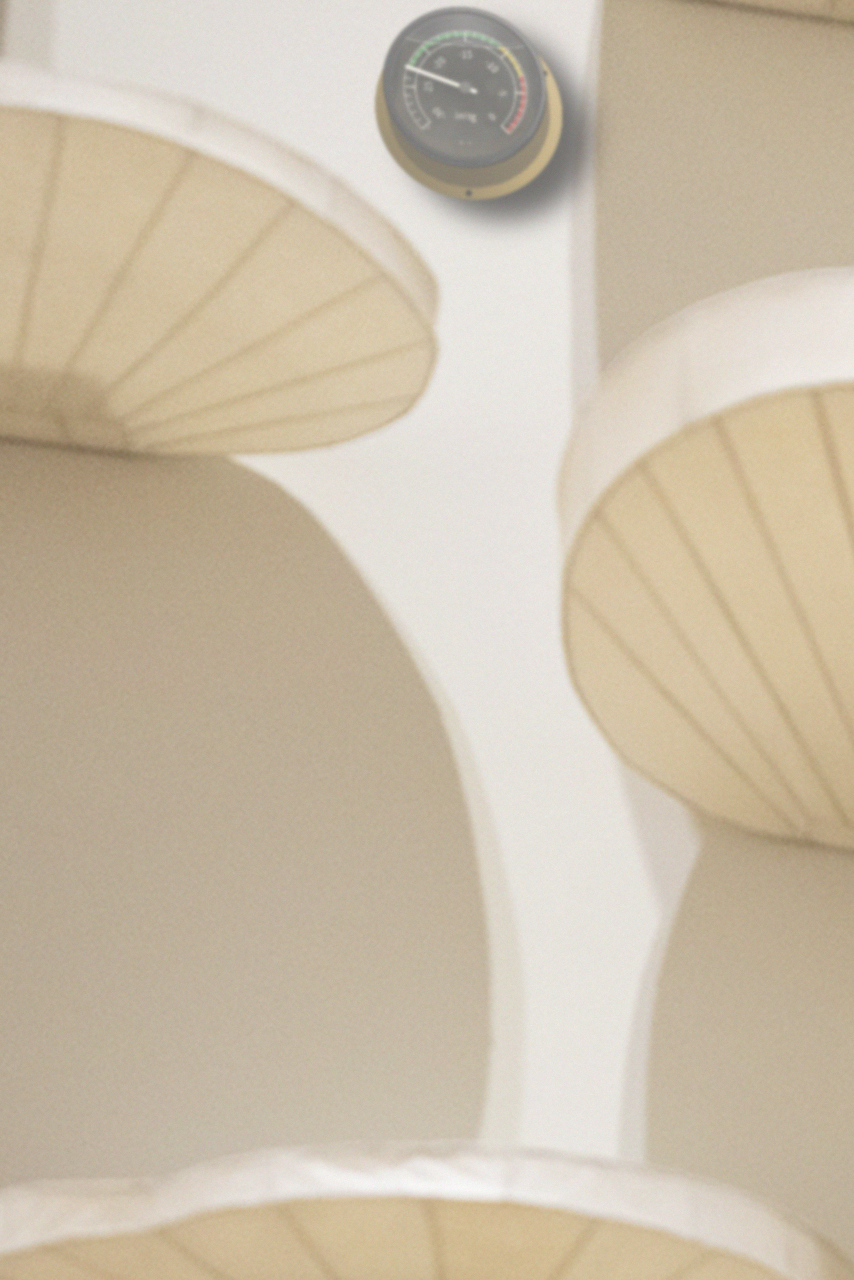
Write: **-23** inHg
